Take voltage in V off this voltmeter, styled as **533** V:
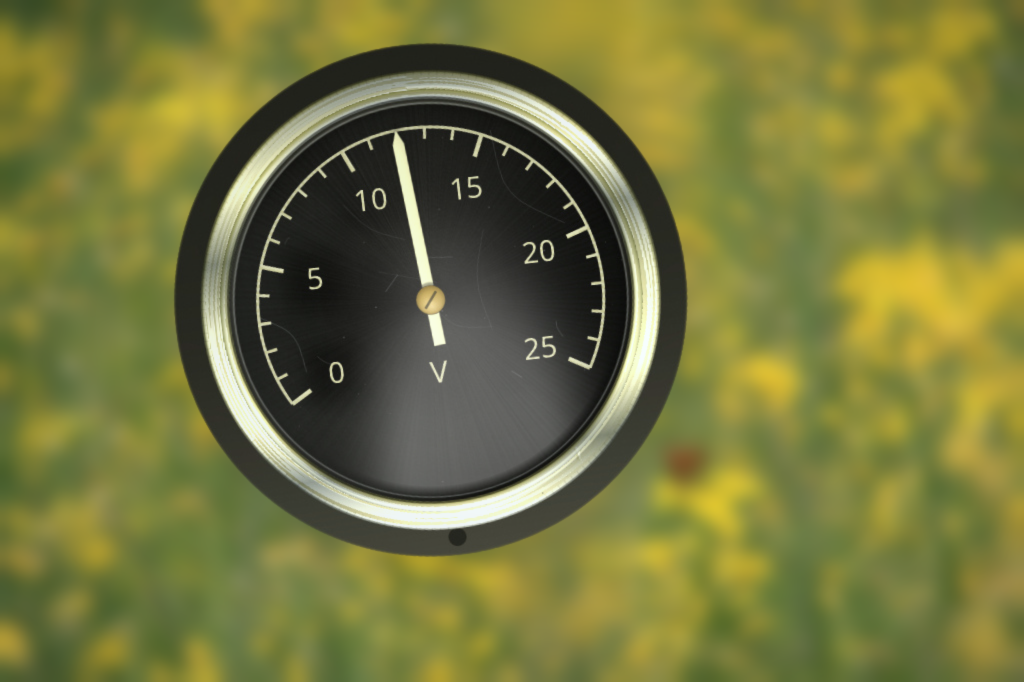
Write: **12** V
